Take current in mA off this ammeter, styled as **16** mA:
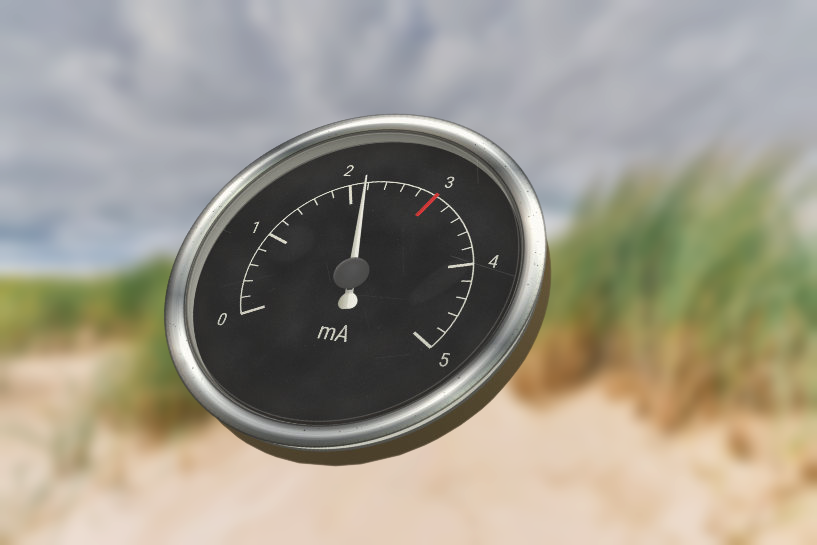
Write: **2.2** mA
